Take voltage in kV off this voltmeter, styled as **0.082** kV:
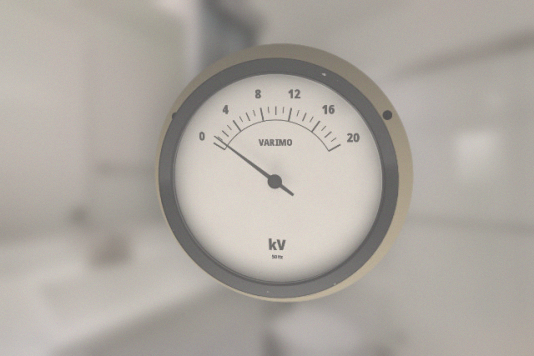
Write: **1** kV
